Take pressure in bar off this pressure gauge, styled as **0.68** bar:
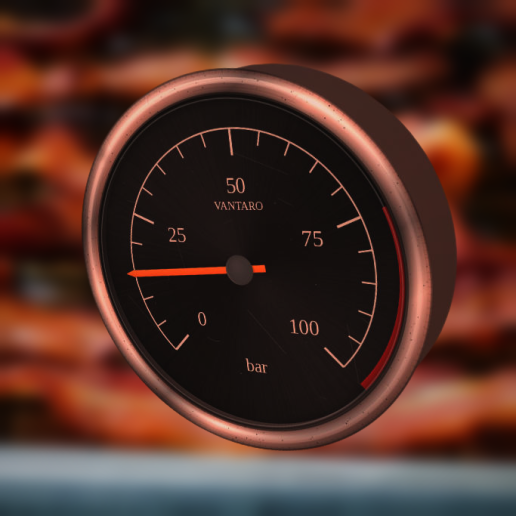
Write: **15** bar
